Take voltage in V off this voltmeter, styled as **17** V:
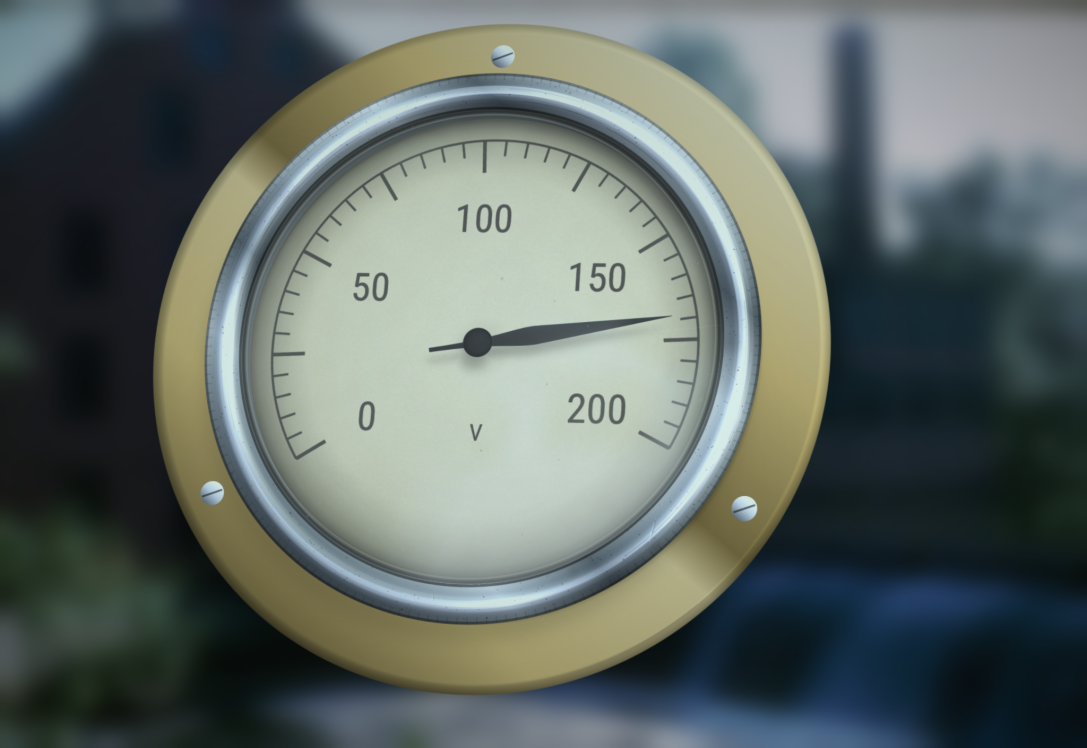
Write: **170** V
